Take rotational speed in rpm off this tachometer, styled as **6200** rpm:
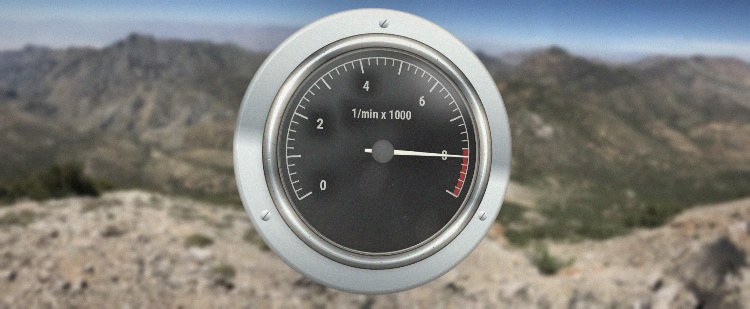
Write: **8000** rpm
